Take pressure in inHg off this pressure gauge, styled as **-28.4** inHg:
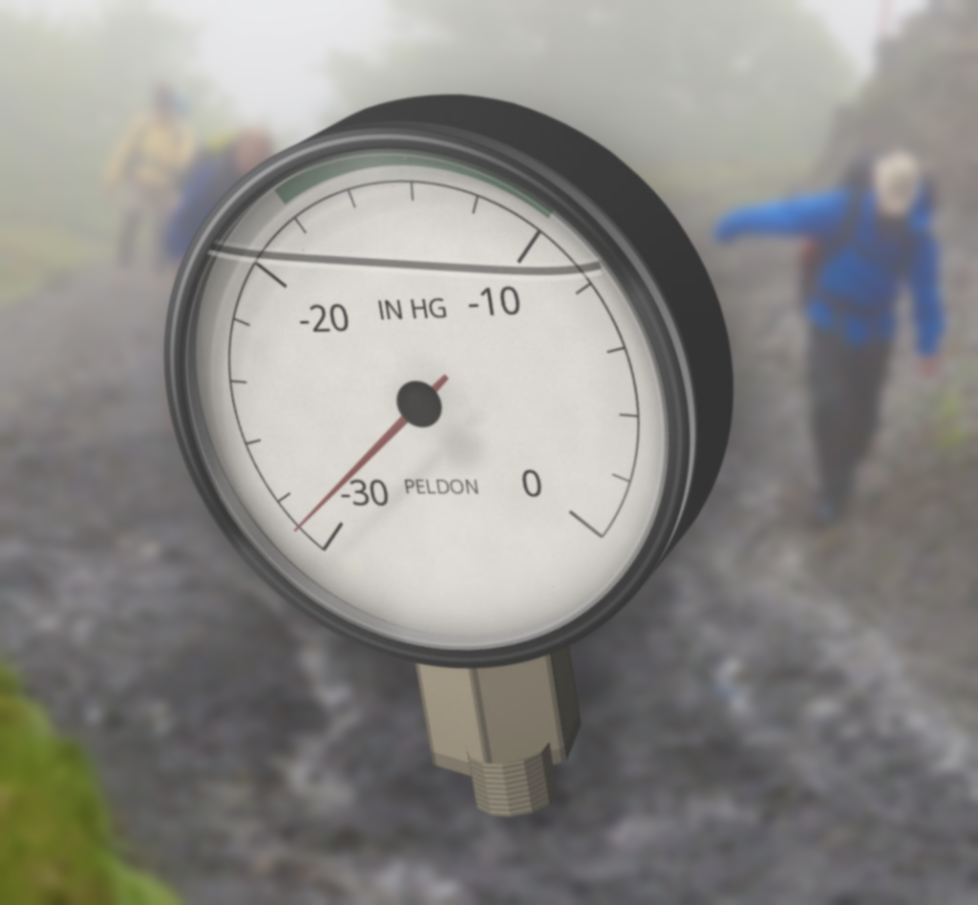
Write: **-29** inHg
